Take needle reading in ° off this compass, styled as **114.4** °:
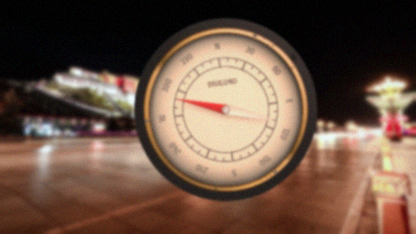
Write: **290** °
